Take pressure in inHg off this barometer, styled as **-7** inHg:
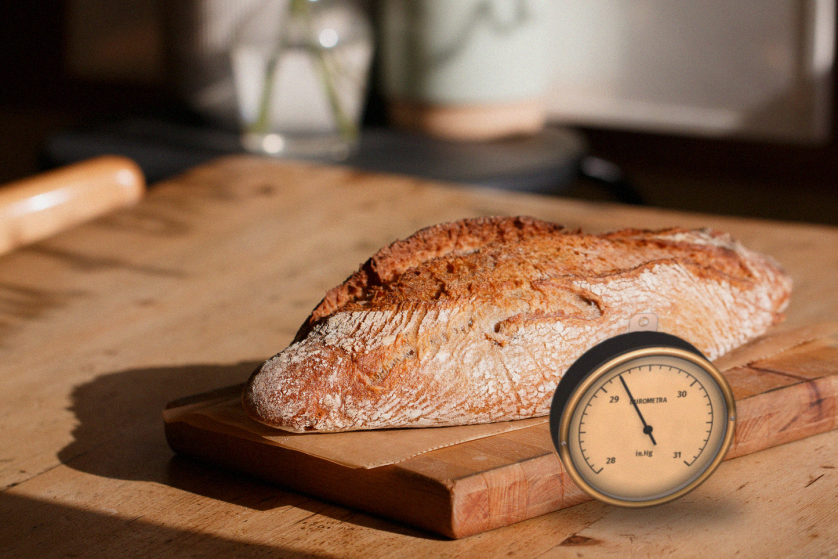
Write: **29.2** inHg
